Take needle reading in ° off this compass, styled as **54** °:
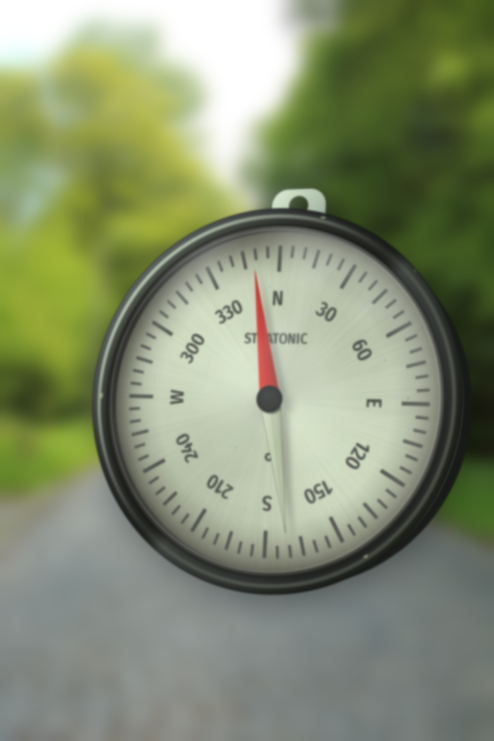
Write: **350** °
